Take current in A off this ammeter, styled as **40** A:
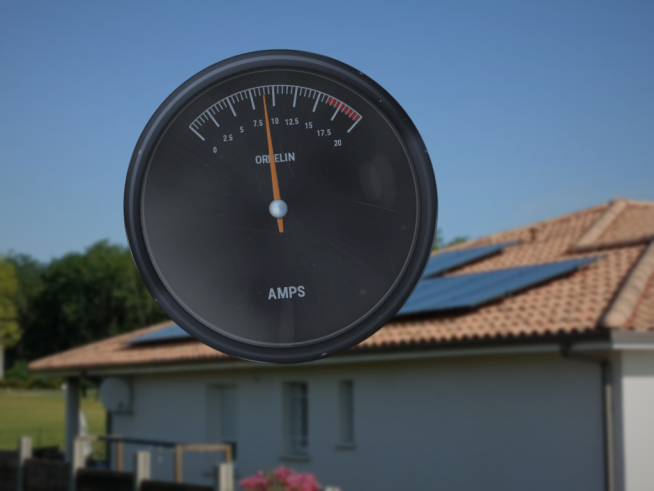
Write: **9** A
